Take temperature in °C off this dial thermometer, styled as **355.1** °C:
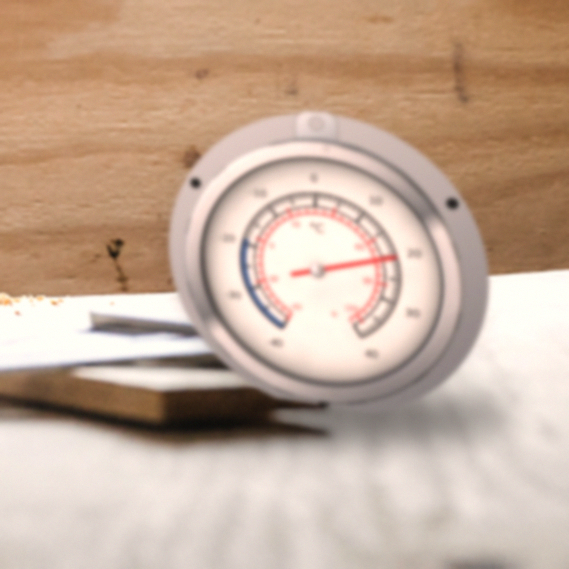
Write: **20** °C
